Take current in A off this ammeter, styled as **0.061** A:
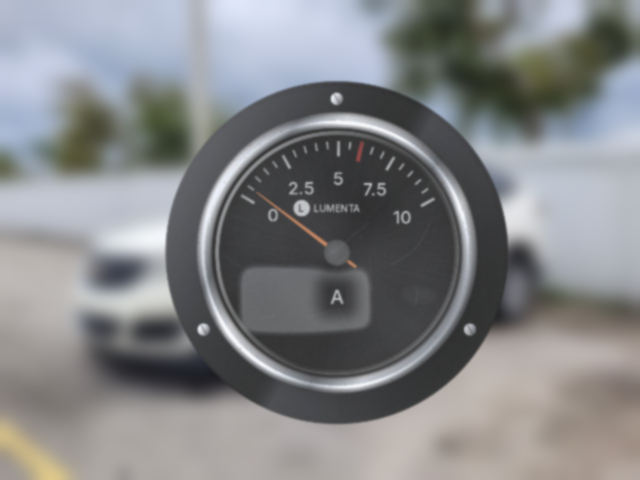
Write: **0.5** A
